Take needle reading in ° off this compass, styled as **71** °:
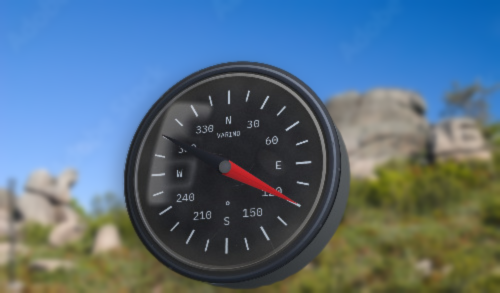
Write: **120** °
